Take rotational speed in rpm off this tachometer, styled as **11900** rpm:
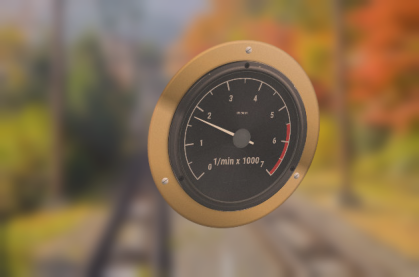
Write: **1750** rpm
